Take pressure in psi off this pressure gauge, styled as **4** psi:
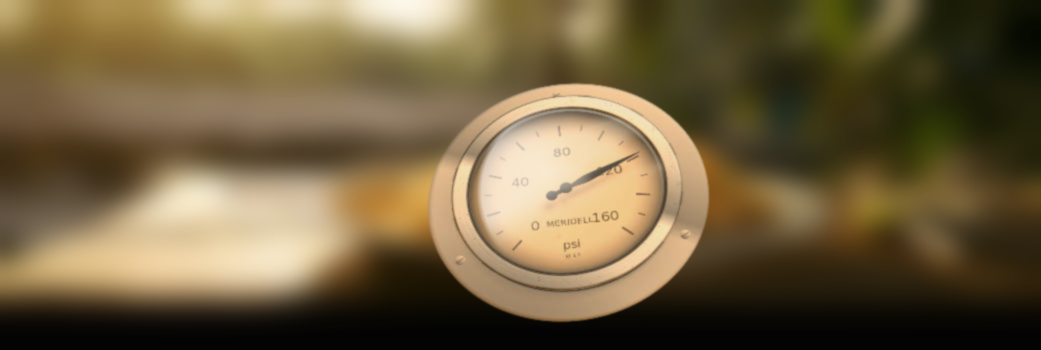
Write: **120** psi
